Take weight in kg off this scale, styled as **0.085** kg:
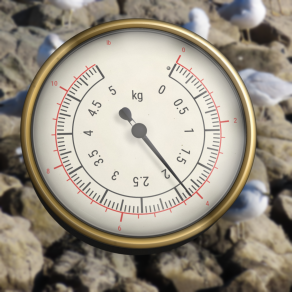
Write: **1.9** kg
